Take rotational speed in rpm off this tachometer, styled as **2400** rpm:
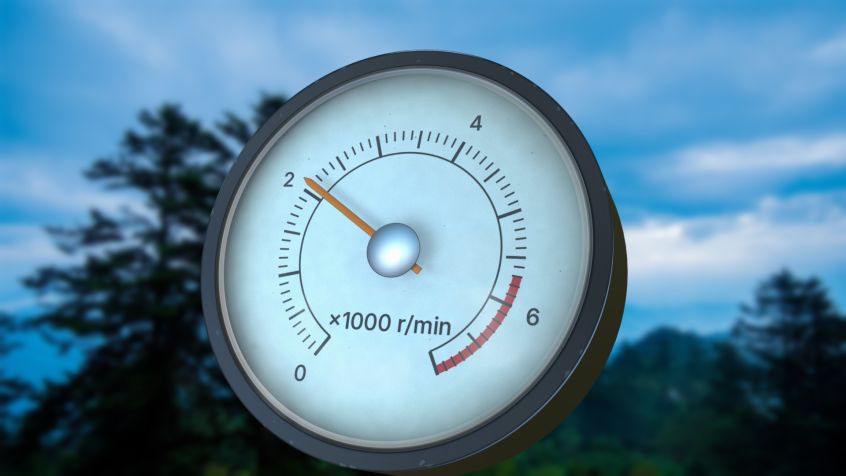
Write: **2100** rpm
